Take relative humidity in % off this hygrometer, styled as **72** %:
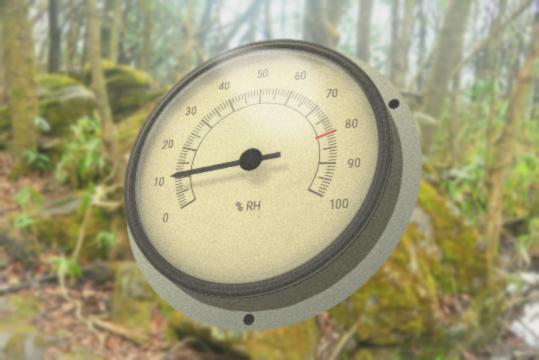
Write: **10** %
